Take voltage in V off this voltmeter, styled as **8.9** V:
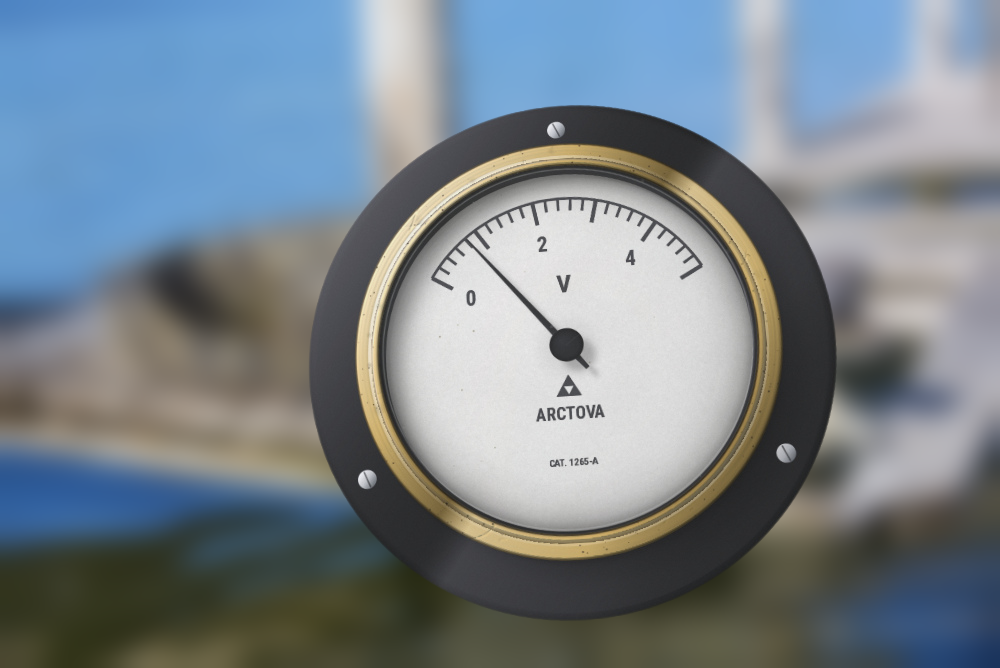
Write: **0.8** V
